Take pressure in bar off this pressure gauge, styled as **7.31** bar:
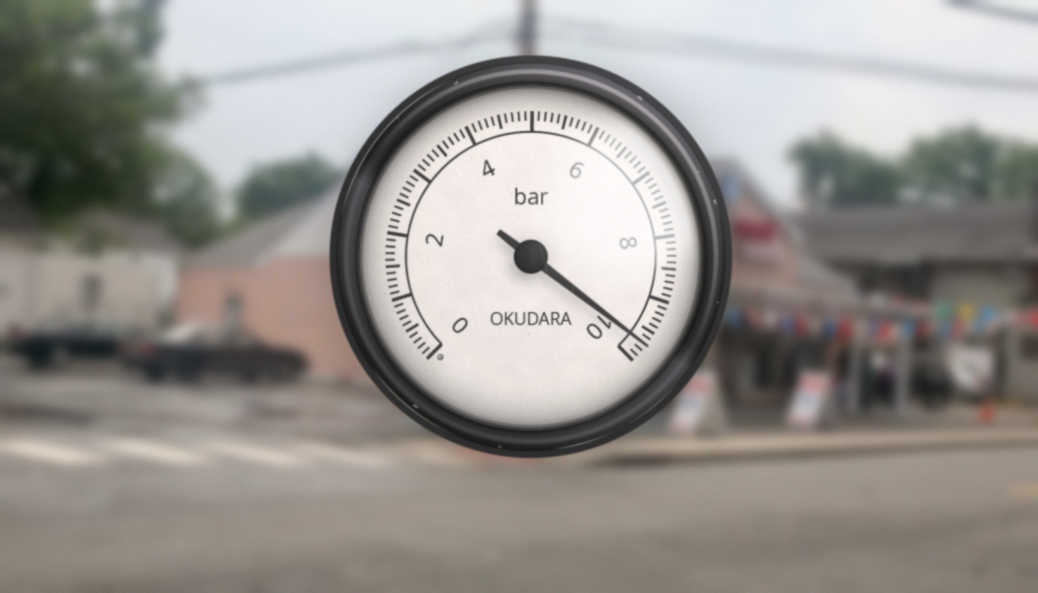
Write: **9.7** bar
